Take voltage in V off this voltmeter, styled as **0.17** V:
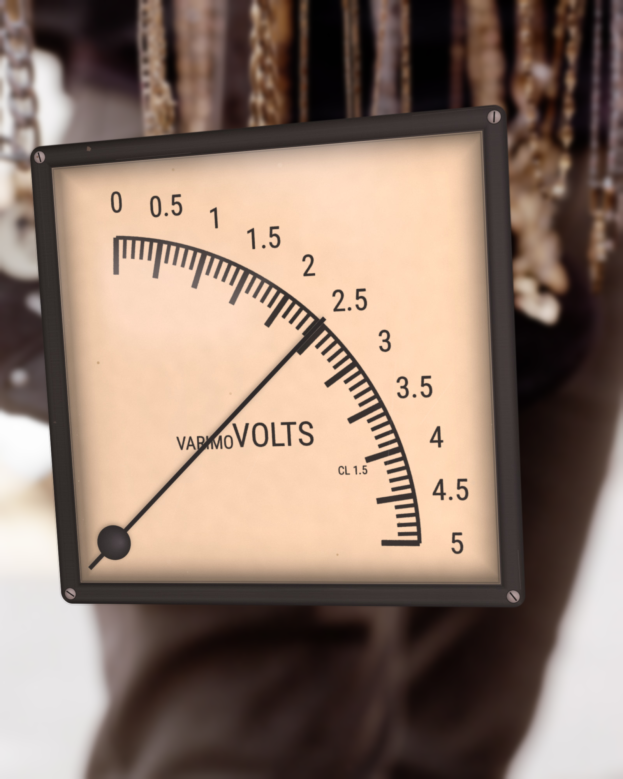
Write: **2.45** V
